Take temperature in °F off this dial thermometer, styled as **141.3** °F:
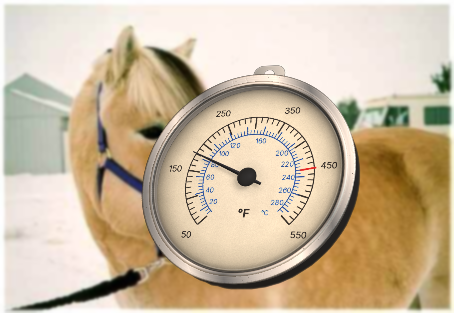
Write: **180** °F
